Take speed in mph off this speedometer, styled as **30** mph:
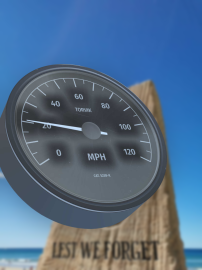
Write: **20** mph
